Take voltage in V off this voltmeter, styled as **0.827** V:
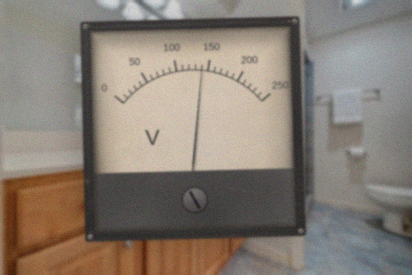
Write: **140** V
